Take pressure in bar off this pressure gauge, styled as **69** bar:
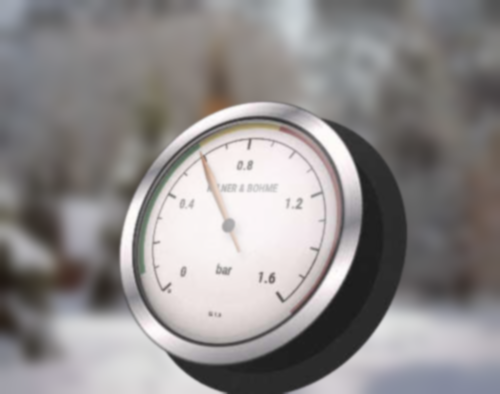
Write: **0.6** bar
